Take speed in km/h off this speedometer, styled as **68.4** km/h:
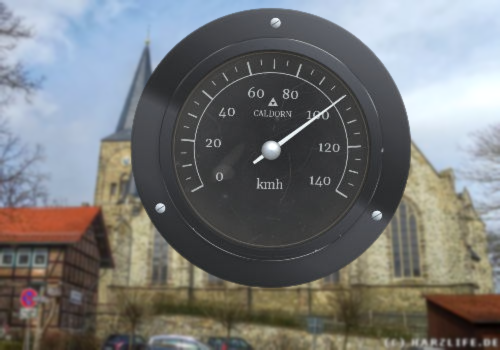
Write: **100** km/h
